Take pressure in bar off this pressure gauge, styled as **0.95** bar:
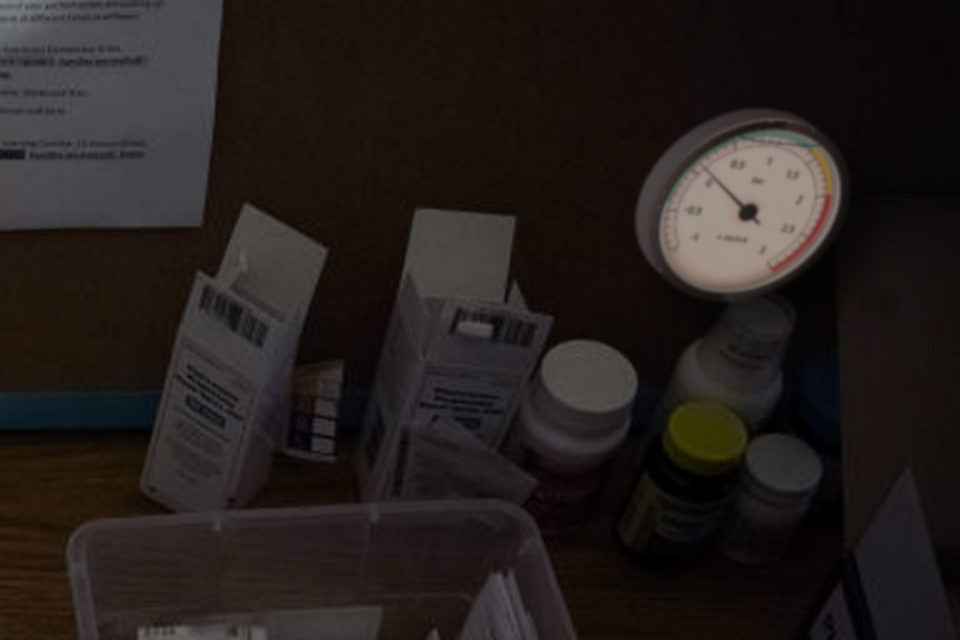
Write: **0.1** bar
